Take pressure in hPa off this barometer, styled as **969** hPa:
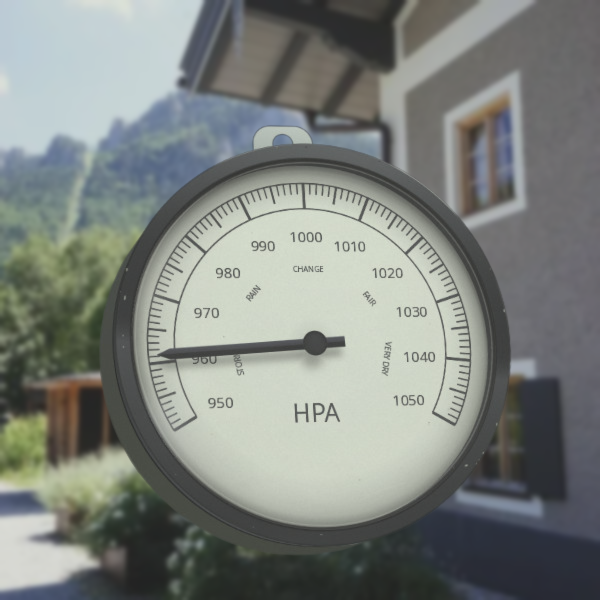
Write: **961** hPa
